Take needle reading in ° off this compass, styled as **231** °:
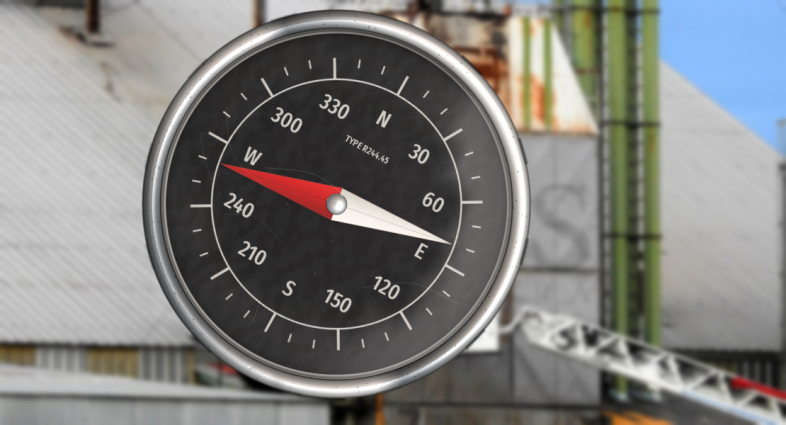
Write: **260** °
